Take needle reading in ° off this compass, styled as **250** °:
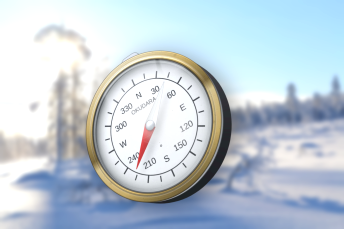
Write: **225** °
